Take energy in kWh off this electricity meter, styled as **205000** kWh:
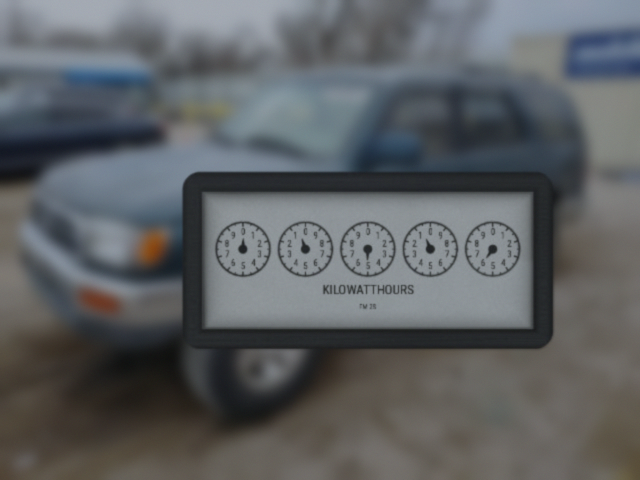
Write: **506** kWh
